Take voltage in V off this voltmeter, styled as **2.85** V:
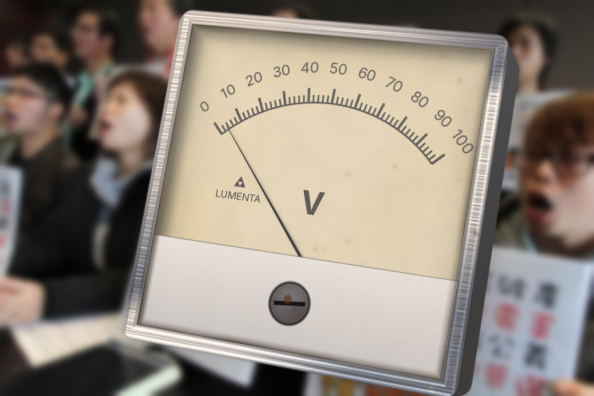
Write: **4** V
